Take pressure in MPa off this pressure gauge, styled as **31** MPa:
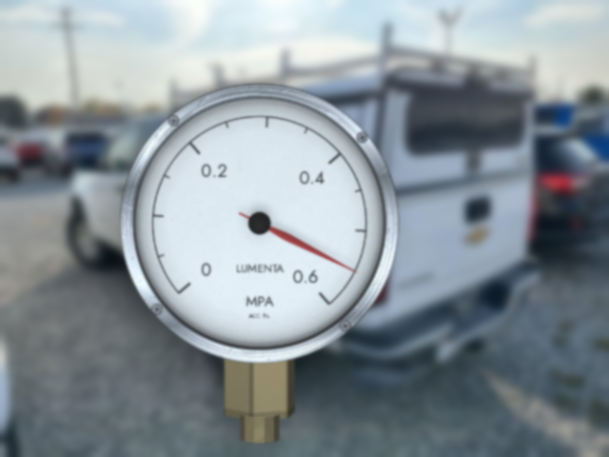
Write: **0.55** MPa
